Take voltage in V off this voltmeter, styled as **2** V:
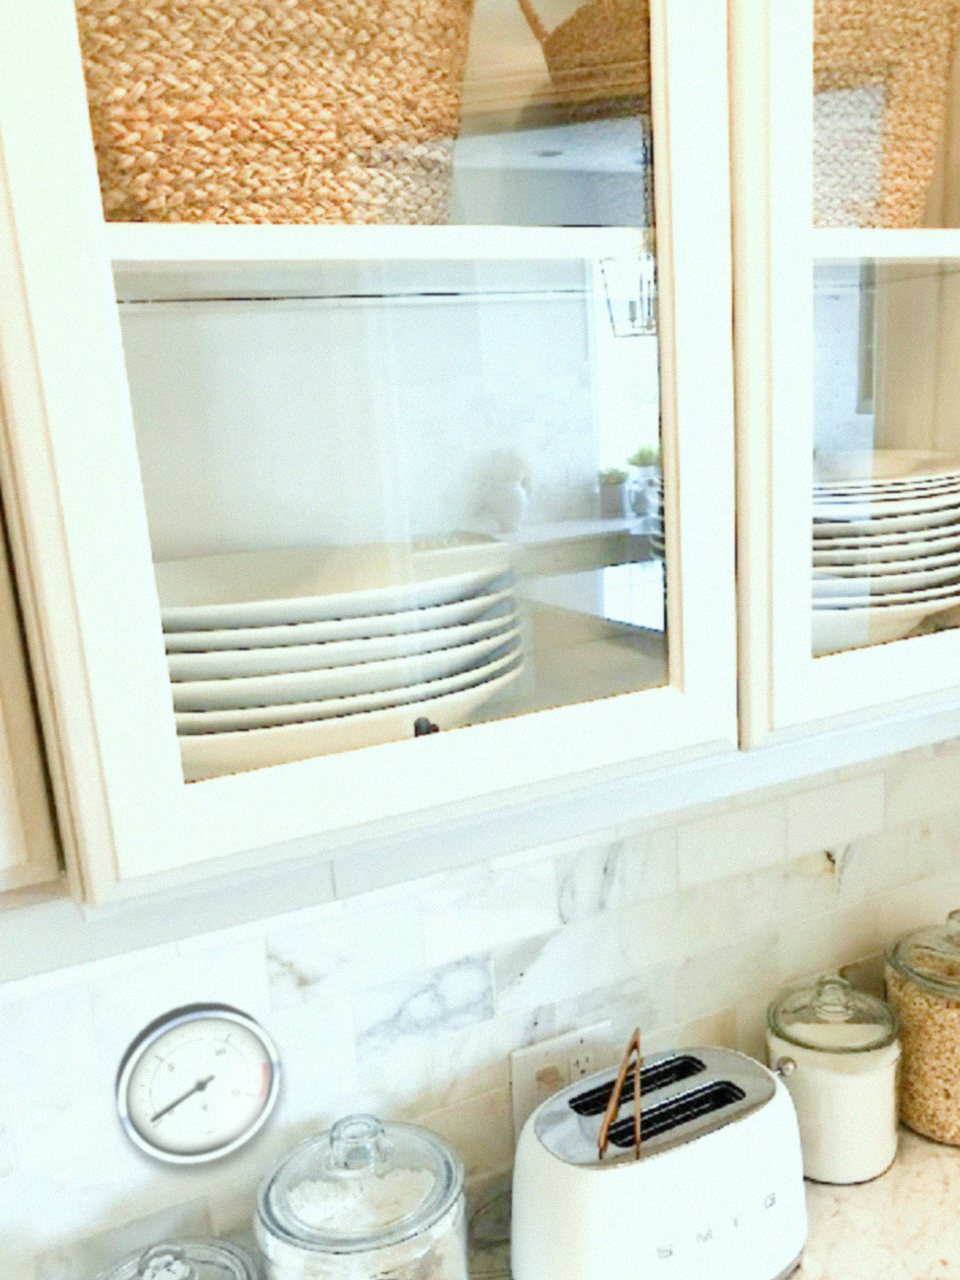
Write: **0.5** V
